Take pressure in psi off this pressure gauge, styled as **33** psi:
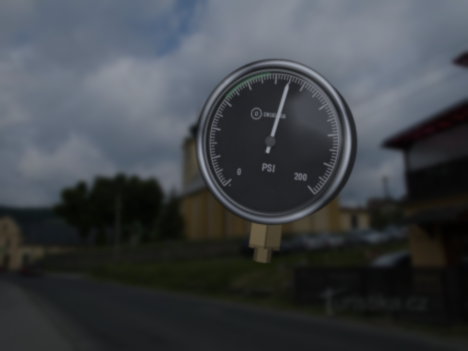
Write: **110** psi
